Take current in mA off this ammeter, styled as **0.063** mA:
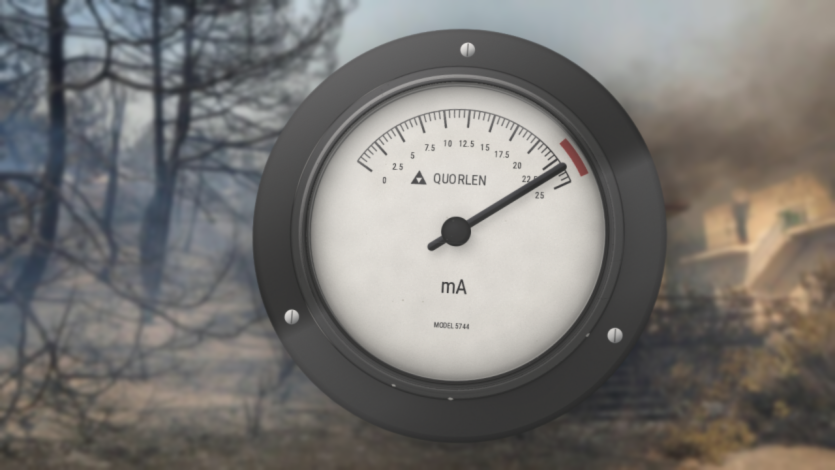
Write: **23.5** mA
